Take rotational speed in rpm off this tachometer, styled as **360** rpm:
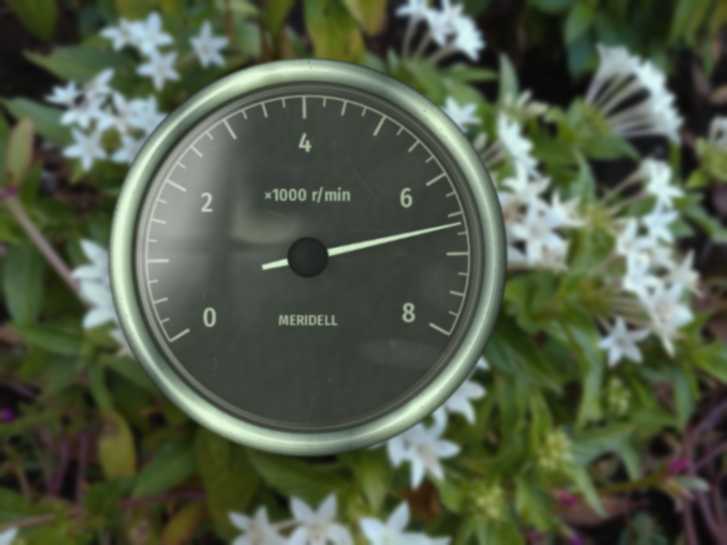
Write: **6625** rpm
